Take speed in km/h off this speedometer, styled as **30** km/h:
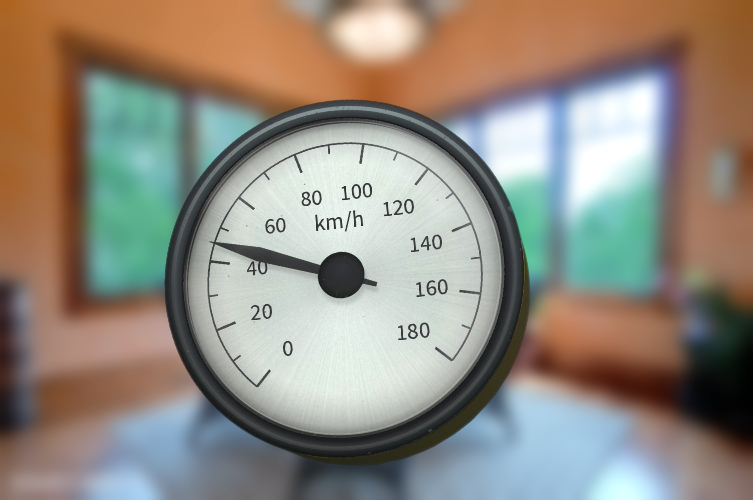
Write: **45** km/h
